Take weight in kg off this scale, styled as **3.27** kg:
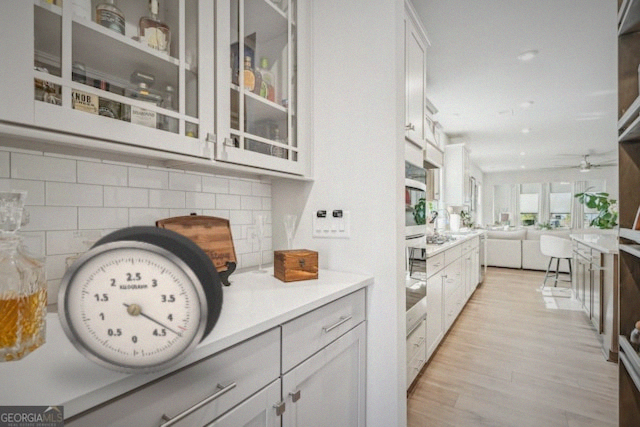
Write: **4.25** kg
